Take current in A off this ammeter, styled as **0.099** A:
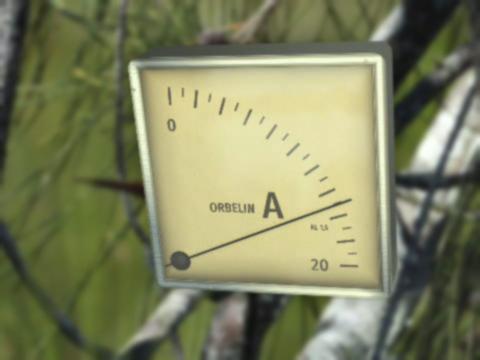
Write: **15** A
